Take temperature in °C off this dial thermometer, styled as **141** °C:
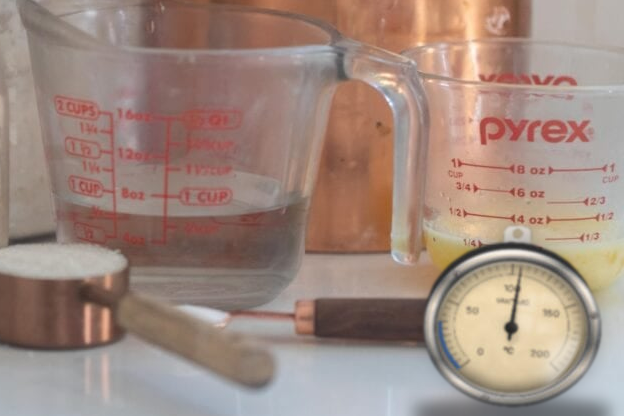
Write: **105** °C
